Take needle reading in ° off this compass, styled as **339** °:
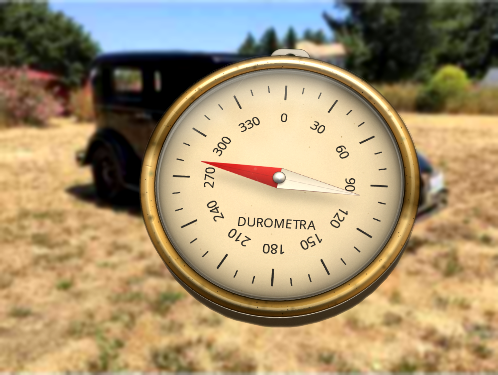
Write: **280** °
